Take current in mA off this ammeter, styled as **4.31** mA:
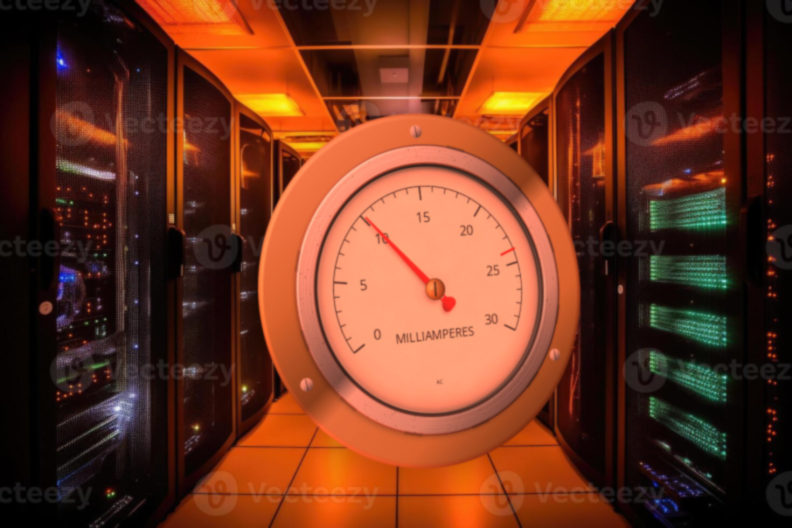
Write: **10** mA
